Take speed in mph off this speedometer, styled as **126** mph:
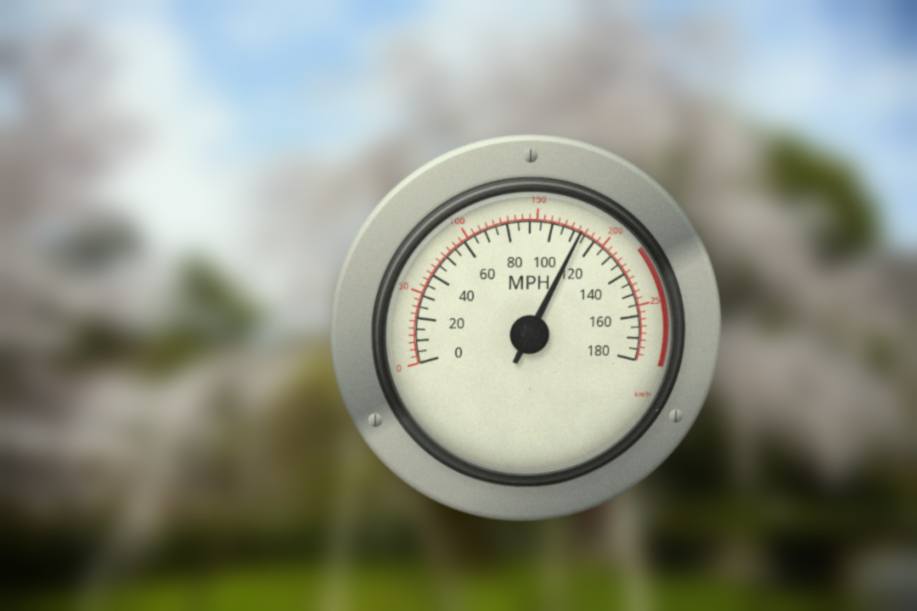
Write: **112.5** mph
